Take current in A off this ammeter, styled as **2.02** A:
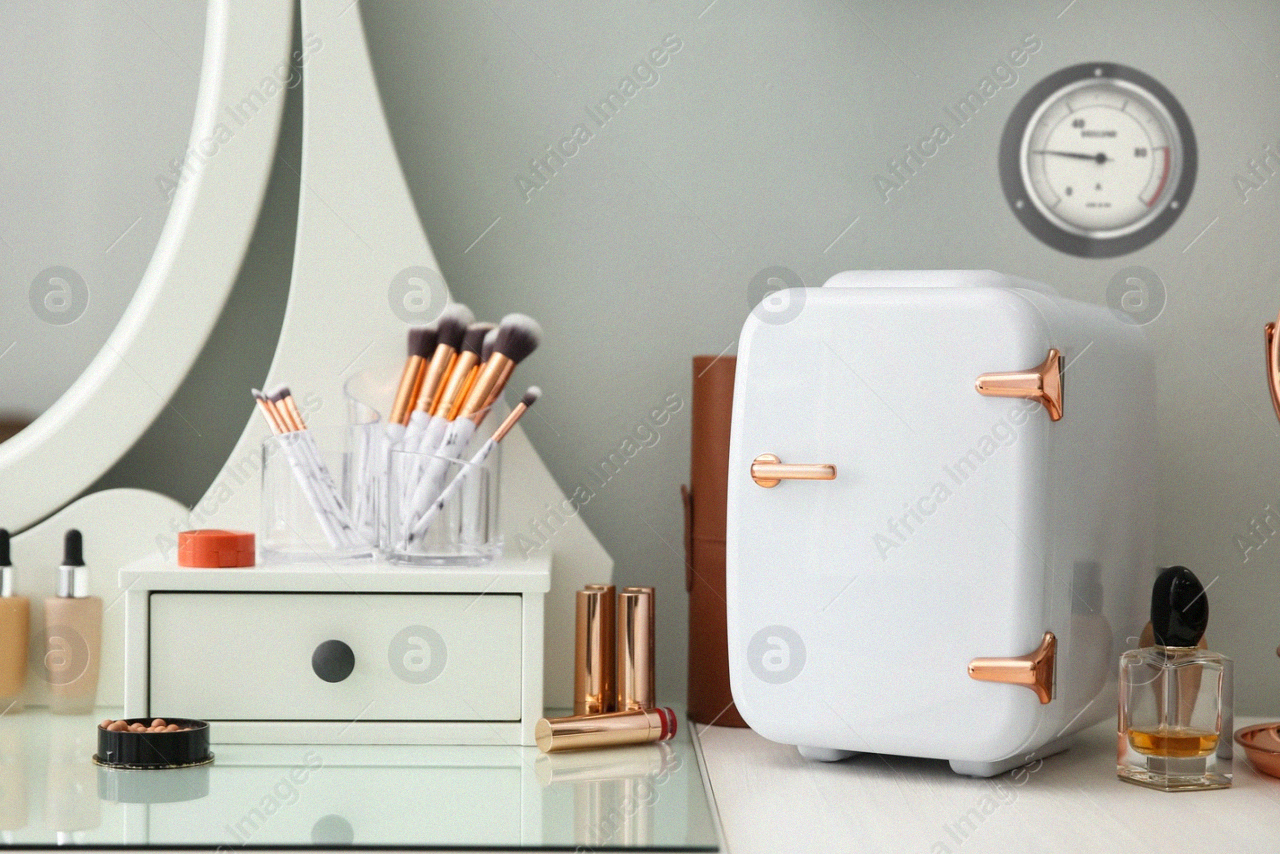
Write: **20** A
